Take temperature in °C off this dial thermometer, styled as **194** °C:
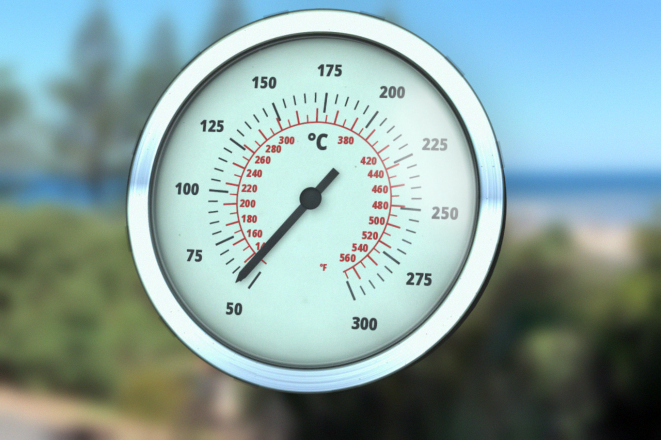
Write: **55** °C
